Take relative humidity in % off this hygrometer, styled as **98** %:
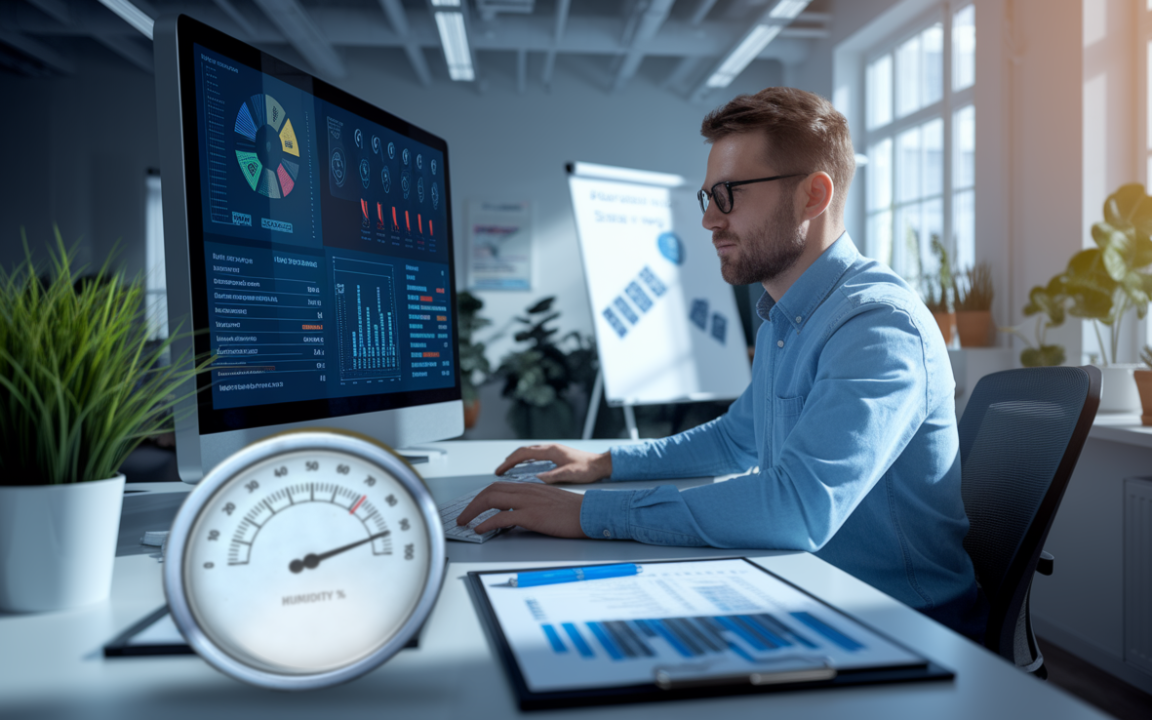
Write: **90** %
